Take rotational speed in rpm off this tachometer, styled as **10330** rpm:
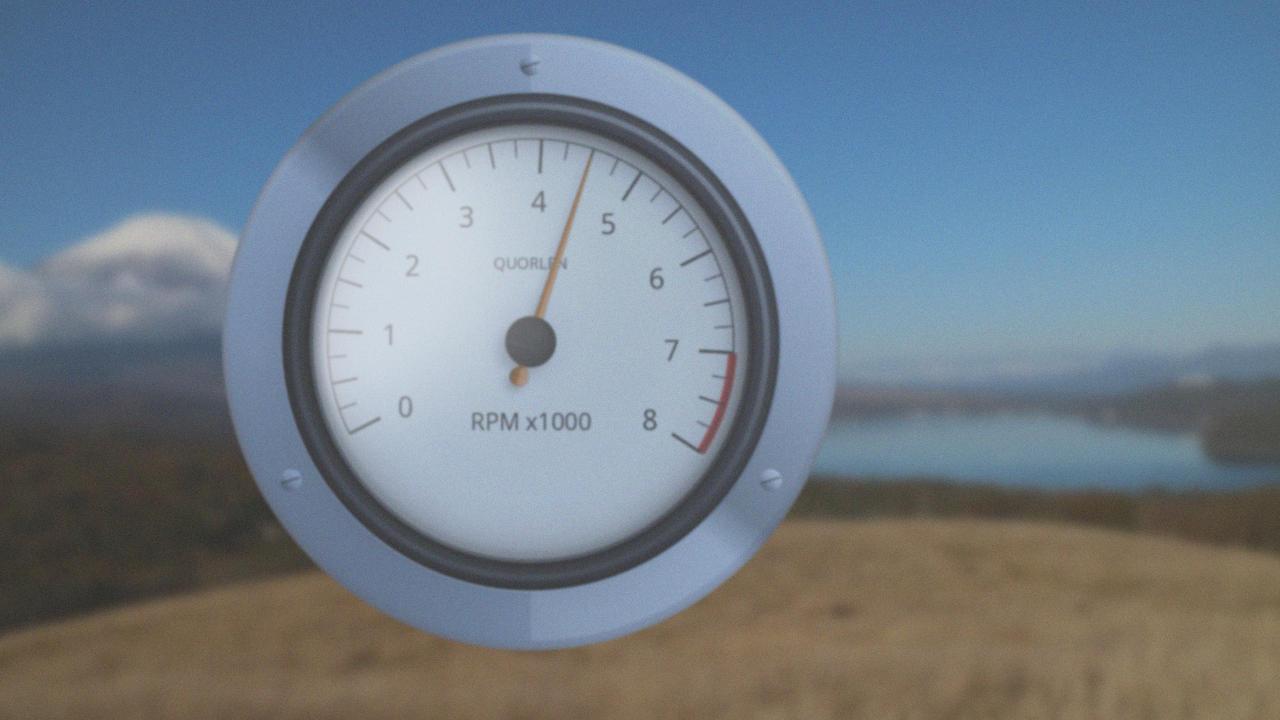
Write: **4500** rpm
